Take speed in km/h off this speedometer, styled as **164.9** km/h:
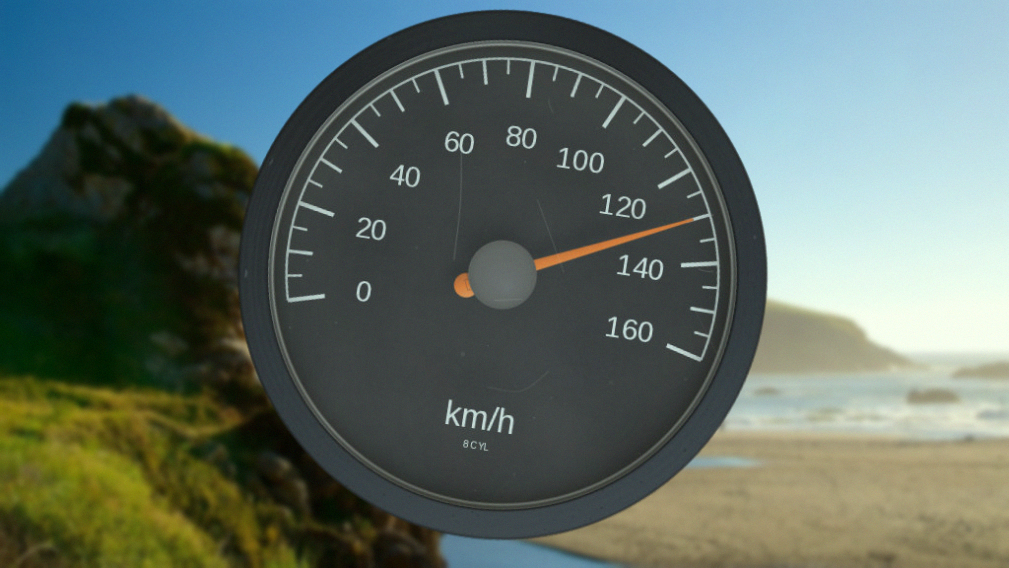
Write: **130** km/h
